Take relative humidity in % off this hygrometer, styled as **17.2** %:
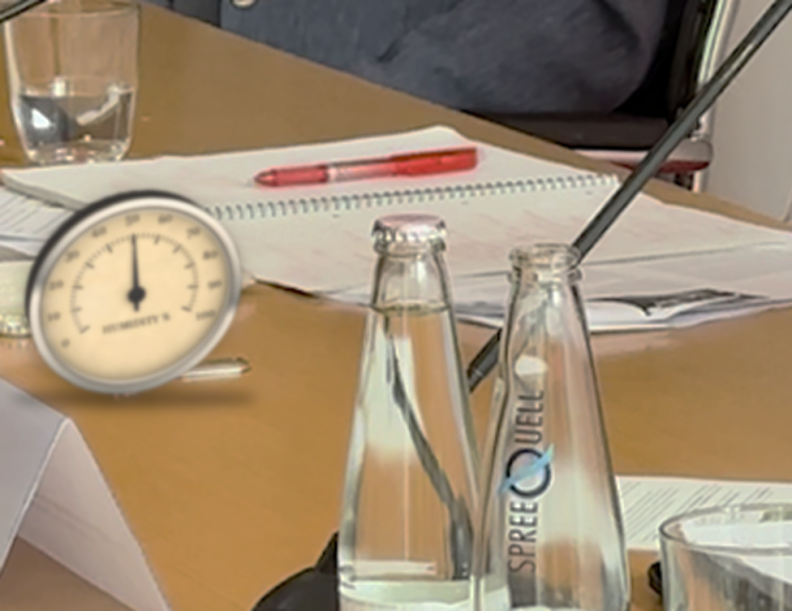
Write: **50** %
